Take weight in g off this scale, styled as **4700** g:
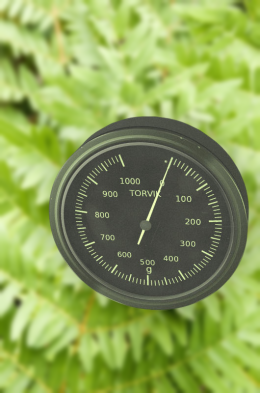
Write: **0** g
